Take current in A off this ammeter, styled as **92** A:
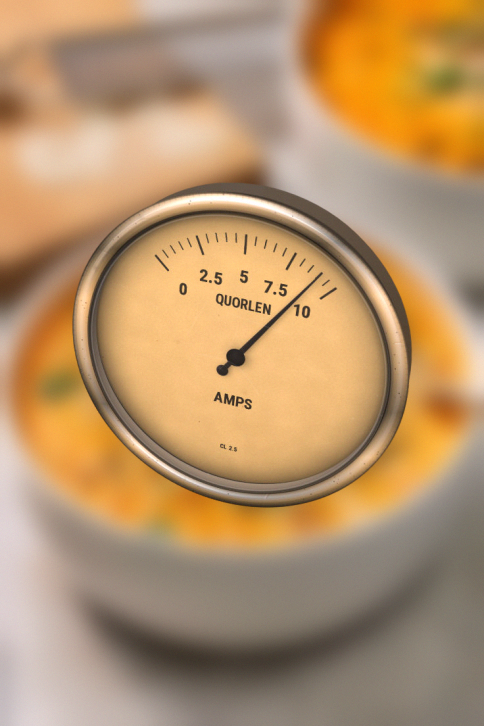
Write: **9** A
